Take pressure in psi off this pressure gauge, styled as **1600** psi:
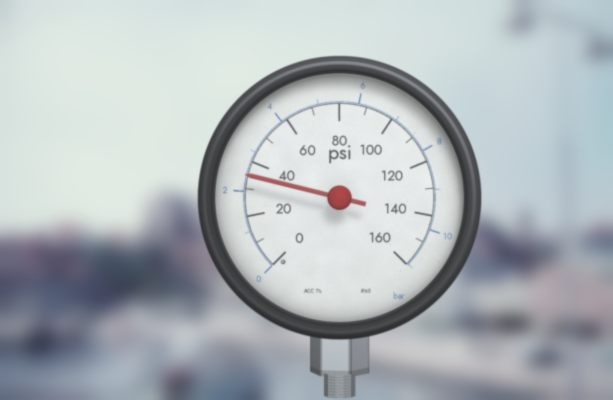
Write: **35** psi
